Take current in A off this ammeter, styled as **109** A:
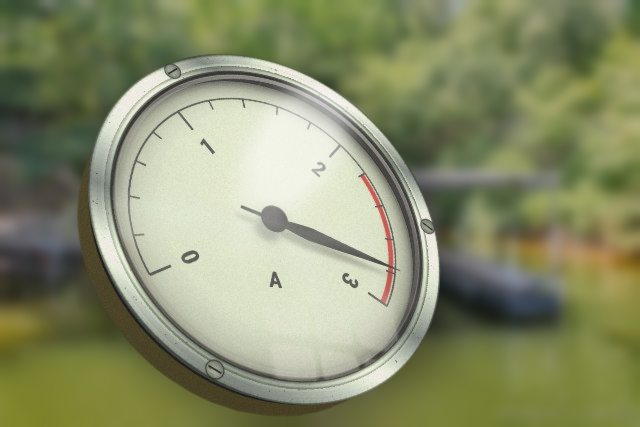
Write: **2.8** A
